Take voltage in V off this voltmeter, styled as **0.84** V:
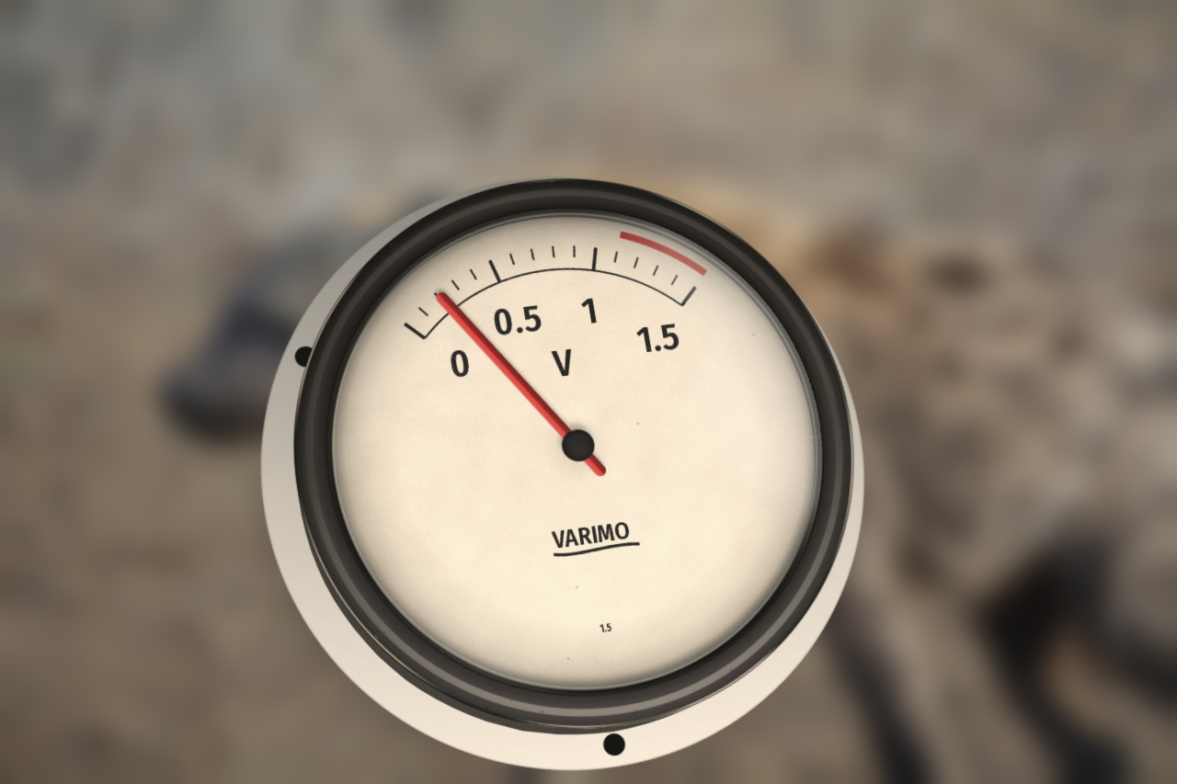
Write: **0.2** V
